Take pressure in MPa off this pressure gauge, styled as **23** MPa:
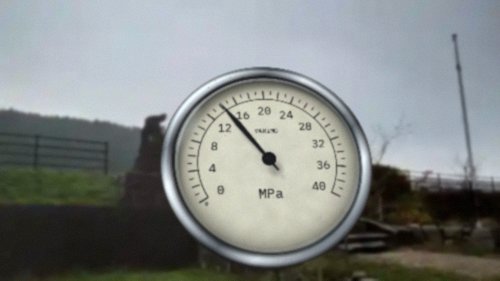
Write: **14** MPa
